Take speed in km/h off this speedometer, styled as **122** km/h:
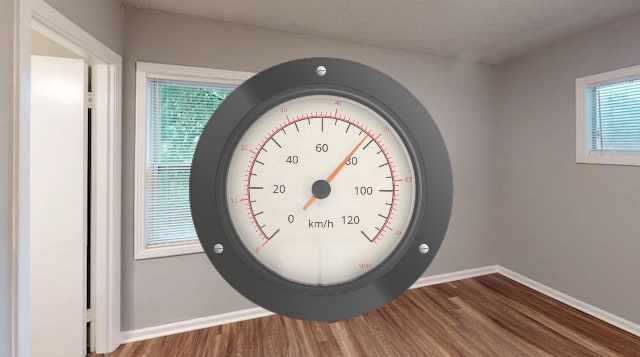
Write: **77.5** km/h
